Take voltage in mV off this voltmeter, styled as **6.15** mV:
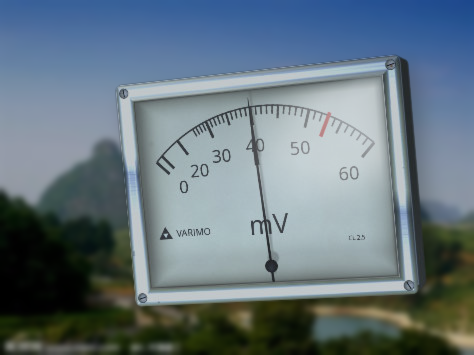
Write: **40** mV
